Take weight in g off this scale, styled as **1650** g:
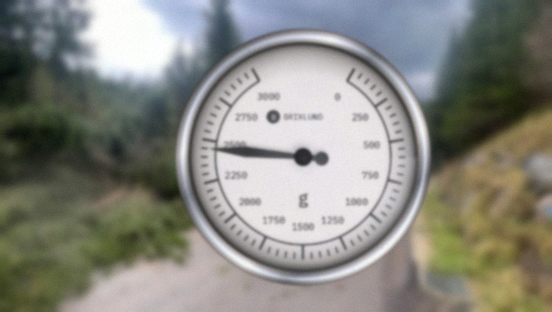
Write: **2450** g
